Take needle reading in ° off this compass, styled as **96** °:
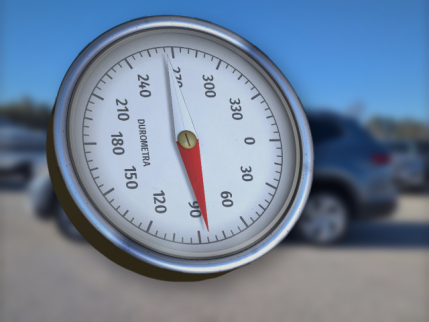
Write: **85** °
